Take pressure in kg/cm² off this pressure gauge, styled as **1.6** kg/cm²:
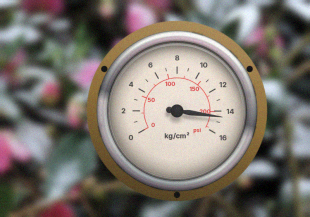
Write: **14.5** kg/cm²
